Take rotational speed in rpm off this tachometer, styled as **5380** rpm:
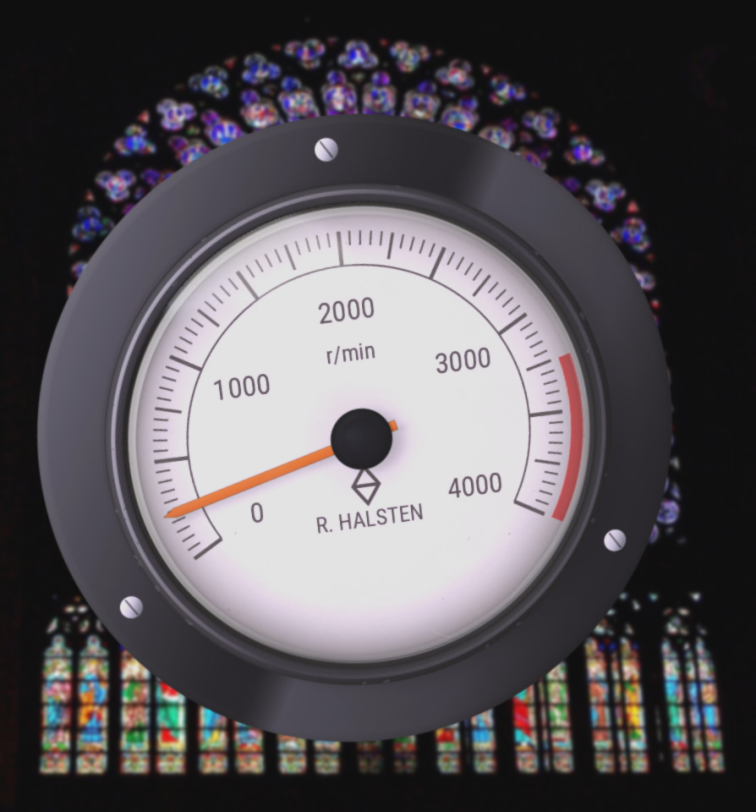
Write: **250** rpm
